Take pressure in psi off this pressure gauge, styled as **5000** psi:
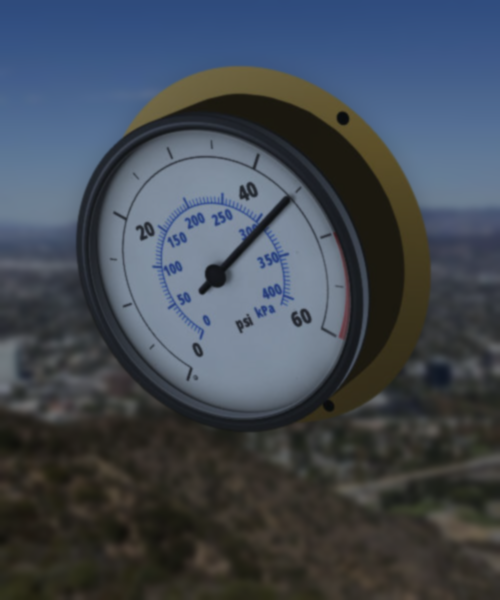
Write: **45** psi
